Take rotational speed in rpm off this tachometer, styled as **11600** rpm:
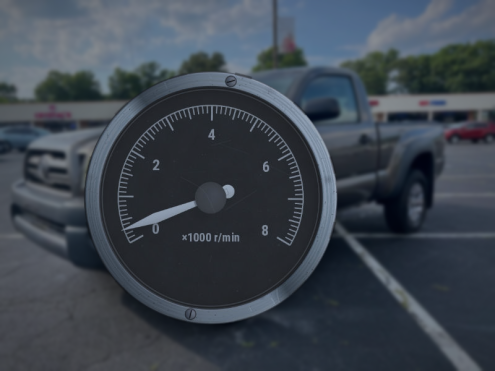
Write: **300** rpm
